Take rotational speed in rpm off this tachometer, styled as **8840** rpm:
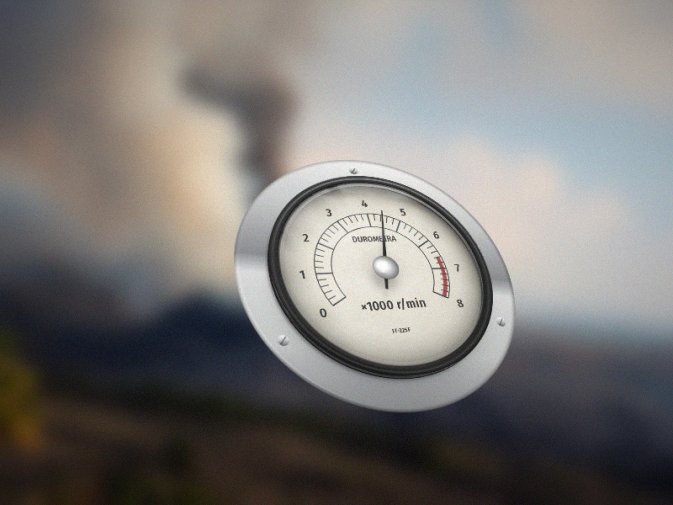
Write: **4400** rpm
